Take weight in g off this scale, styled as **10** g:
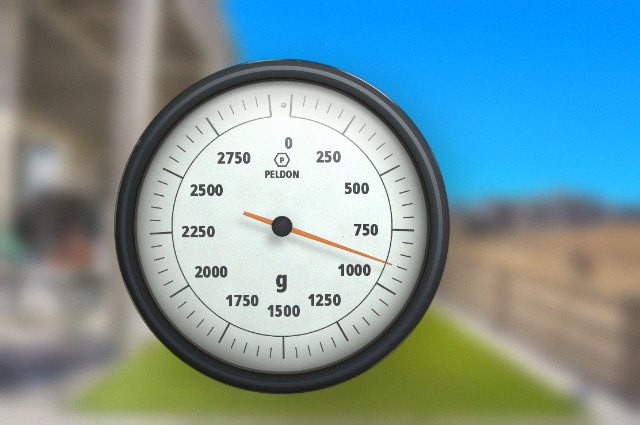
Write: **900** g
